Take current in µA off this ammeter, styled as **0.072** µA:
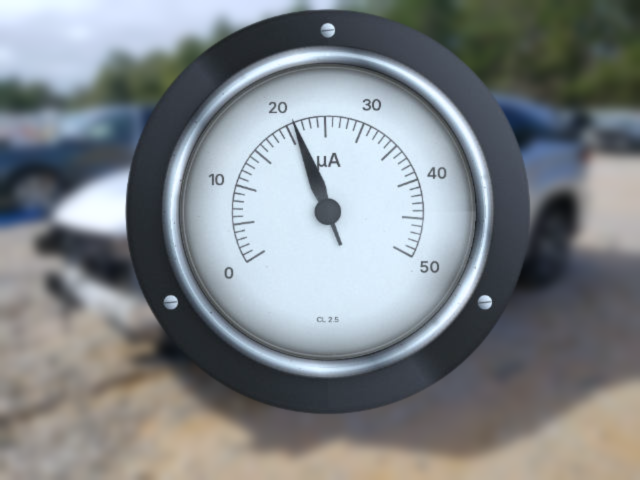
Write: **21** µA
